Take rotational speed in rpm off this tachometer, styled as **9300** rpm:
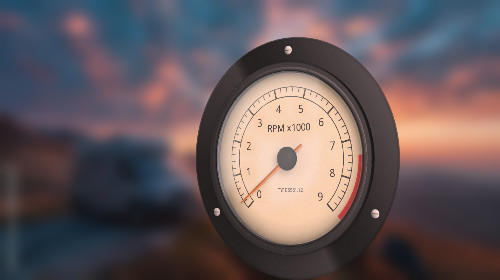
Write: **200** rpm
